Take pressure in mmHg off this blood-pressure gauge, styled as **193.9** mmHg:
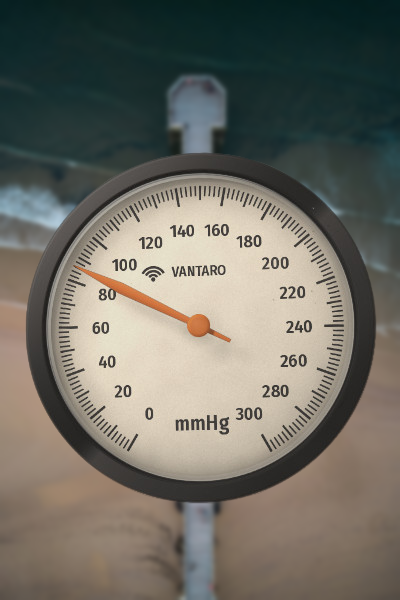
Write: **86** mmHg
